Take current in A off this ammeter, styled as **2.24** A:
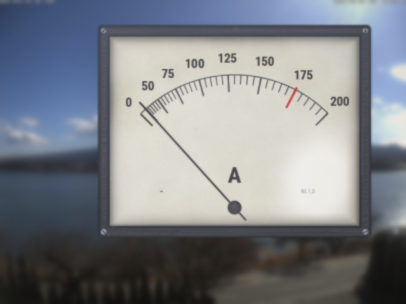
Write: **25** A
